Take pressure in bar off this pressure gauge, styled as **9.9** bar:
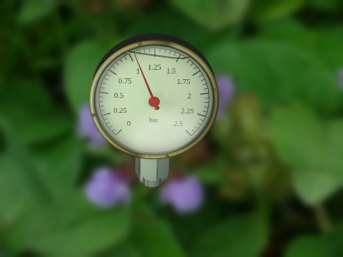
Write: **1.05** bar
